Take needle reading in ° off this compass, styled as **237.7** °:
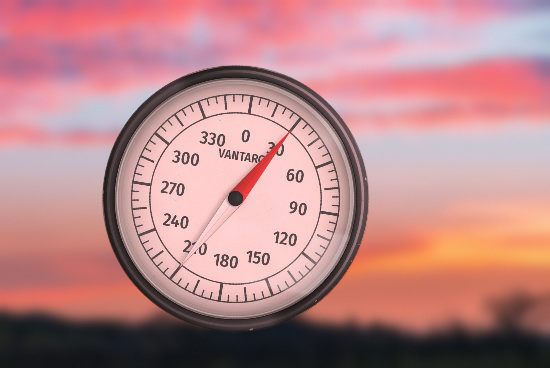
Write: **30** °
